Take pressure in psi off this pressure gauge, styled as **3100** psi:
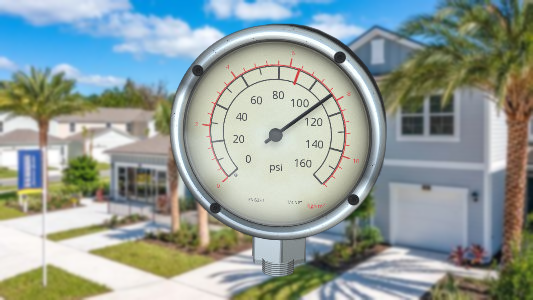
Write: **110** psi
